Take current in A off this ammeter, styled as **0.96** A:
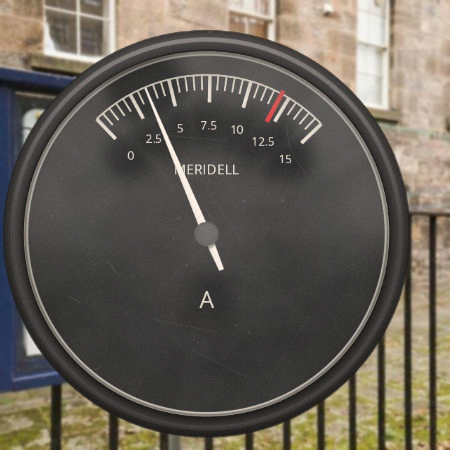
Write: **3.5** A
